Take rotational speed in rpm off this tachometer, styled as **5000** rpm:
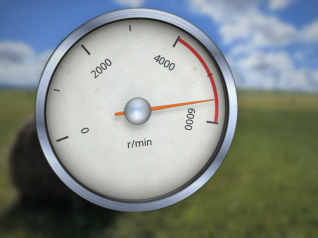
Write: **5500** rpm
